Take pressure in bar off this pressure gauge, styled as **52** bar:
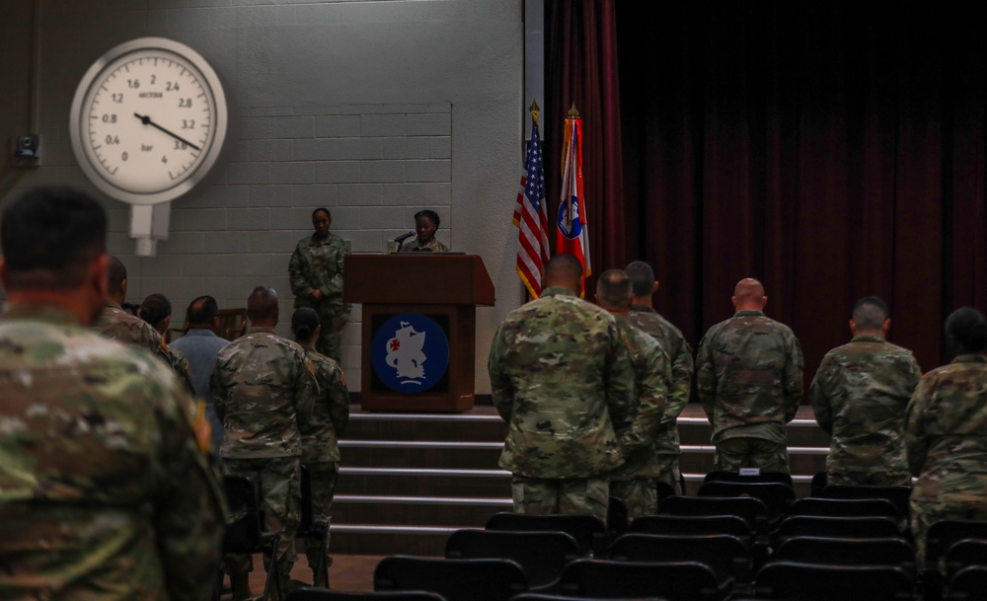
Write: **3.5** bar
